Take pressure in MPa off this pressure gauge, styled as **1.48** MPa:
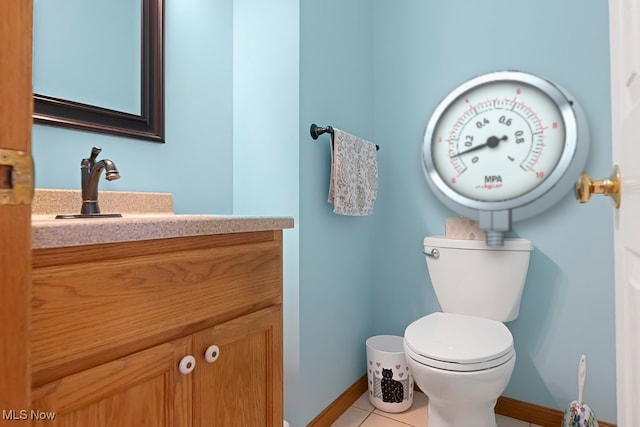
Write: **0.1** MPa
